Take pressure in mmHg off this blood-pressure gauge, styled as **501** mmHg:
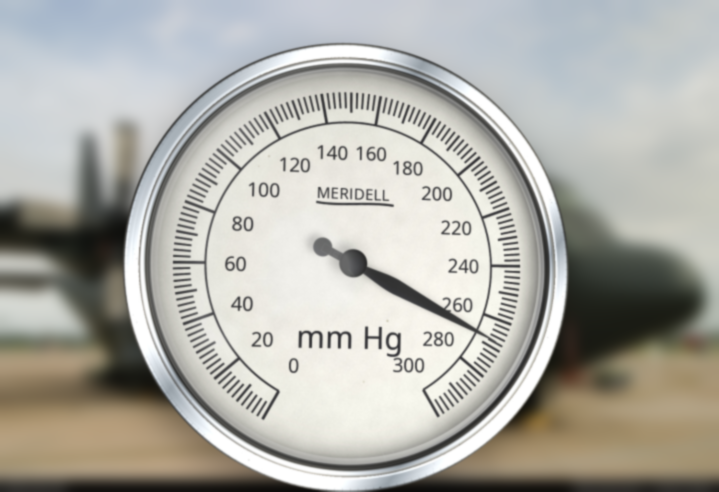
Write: **268** mmHg
